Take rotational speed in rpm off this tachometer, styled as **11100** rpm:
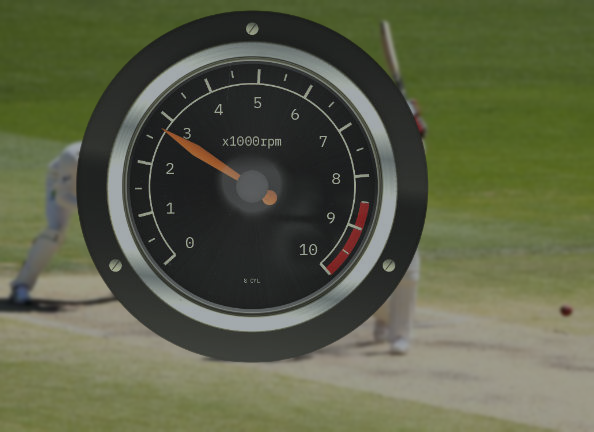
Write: **2750** rpm
